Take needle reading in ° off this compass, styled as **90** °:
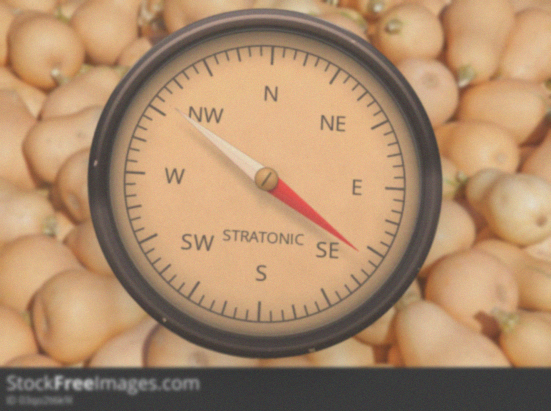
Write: **125** °
